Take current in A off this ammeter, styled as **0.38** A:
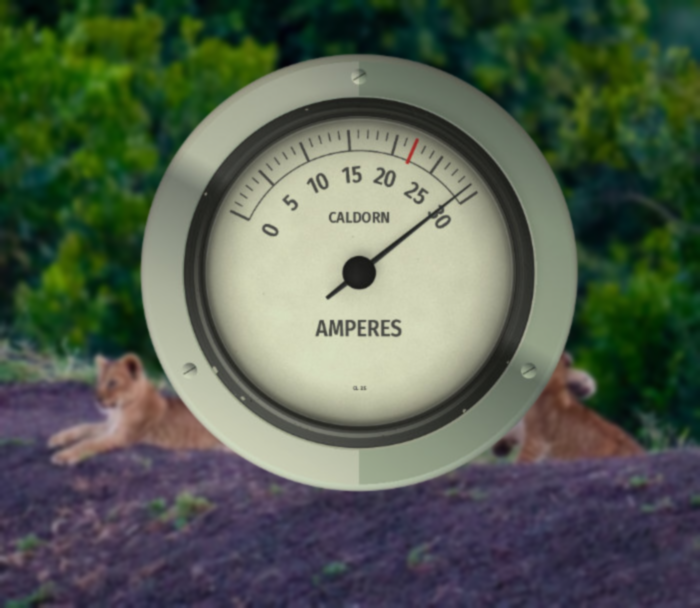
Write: **29** A
